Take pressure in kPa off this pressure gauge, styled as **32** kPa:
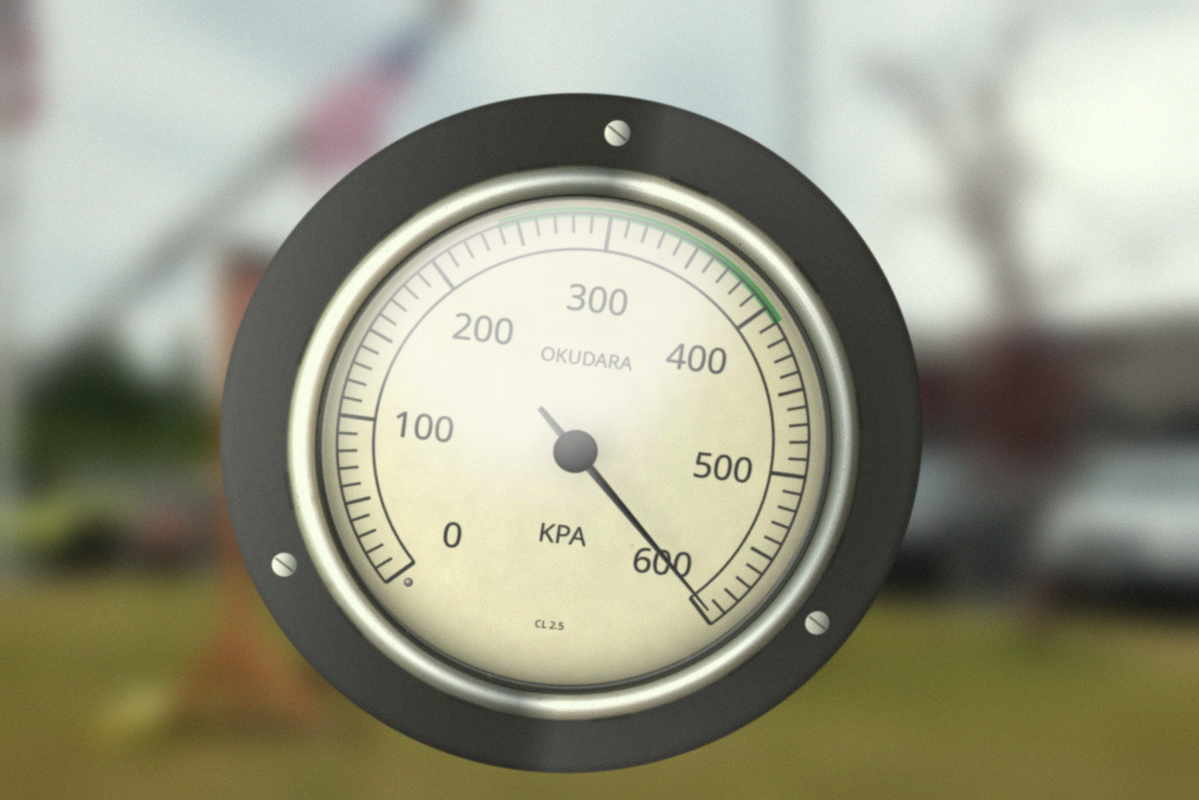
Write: **595** kPa
